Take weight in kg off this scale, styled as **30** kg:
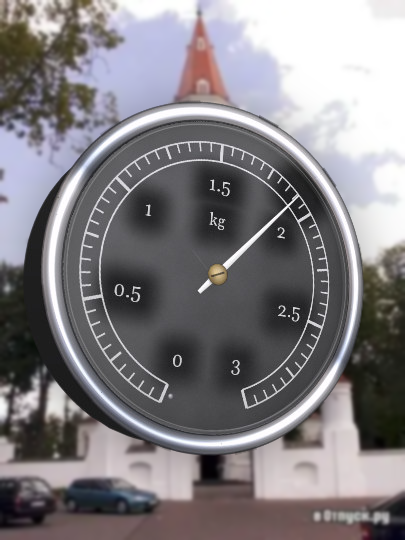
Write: **1.9** kg
